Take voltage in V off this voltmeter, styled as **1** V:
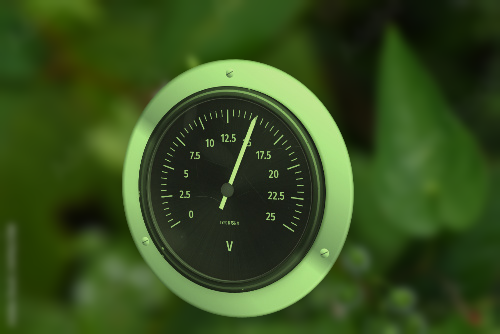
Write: **15** V
